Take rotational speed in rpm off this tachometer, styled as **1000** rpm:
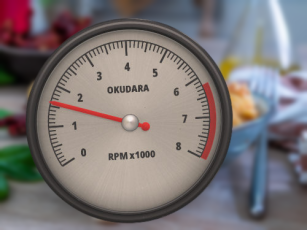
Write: **1600** rpm
